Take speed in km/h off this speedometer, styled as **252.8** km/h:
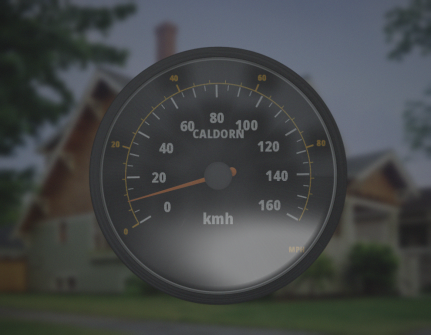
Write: **10** km/h
